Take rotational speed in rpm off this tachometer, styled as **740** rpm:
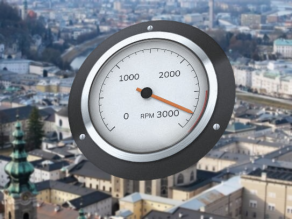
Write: **2800** rpm
